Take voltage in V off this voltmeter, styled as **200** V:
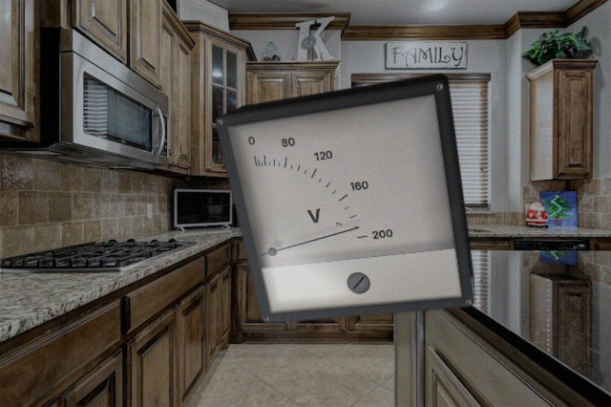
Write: **190** V
